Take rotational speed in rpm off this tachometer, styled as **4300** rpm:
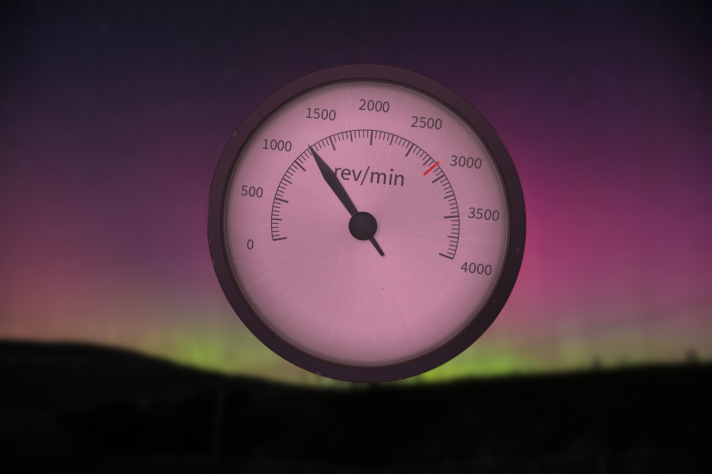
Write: **1250** rpm
